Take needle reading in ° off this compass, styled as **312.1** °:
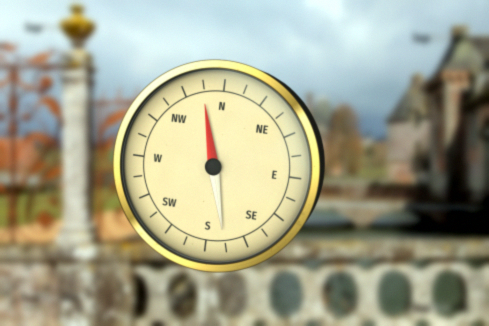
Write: **345** °
